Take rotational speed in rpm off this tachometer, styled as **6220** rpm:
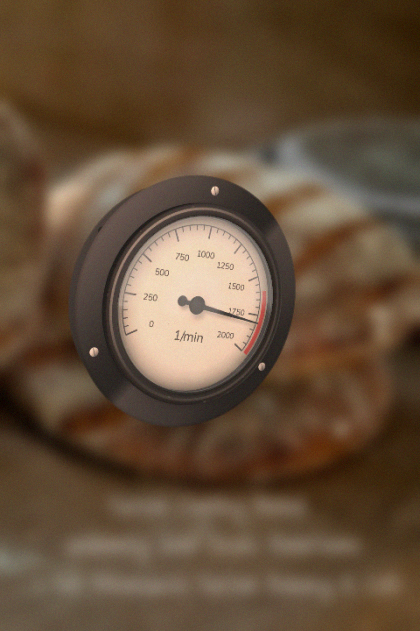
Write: **1800** rpm
